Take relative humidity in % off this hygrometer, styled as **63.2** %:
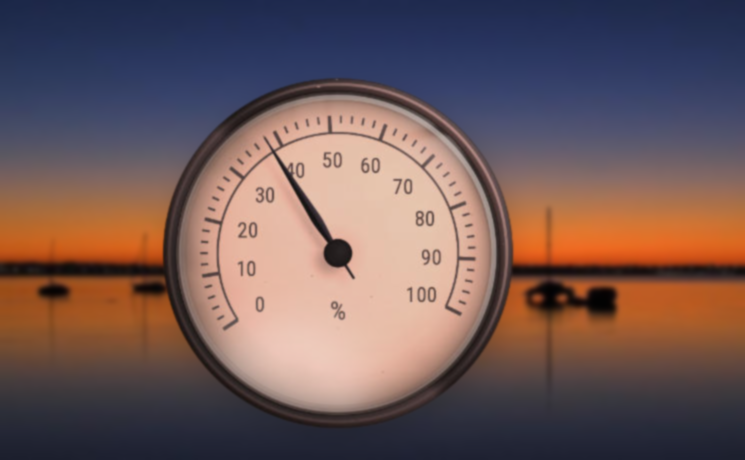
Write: **38** %
